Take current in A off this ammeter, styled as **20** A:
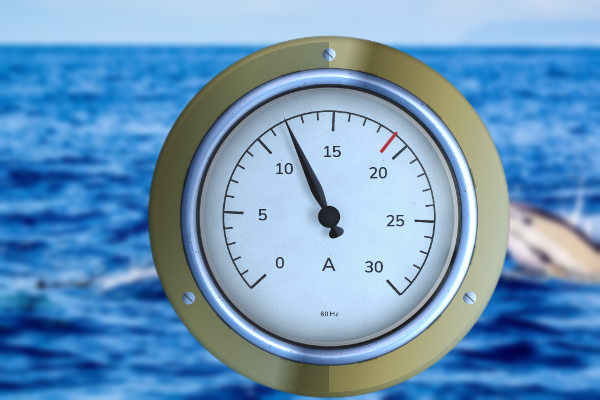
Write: **12** A
